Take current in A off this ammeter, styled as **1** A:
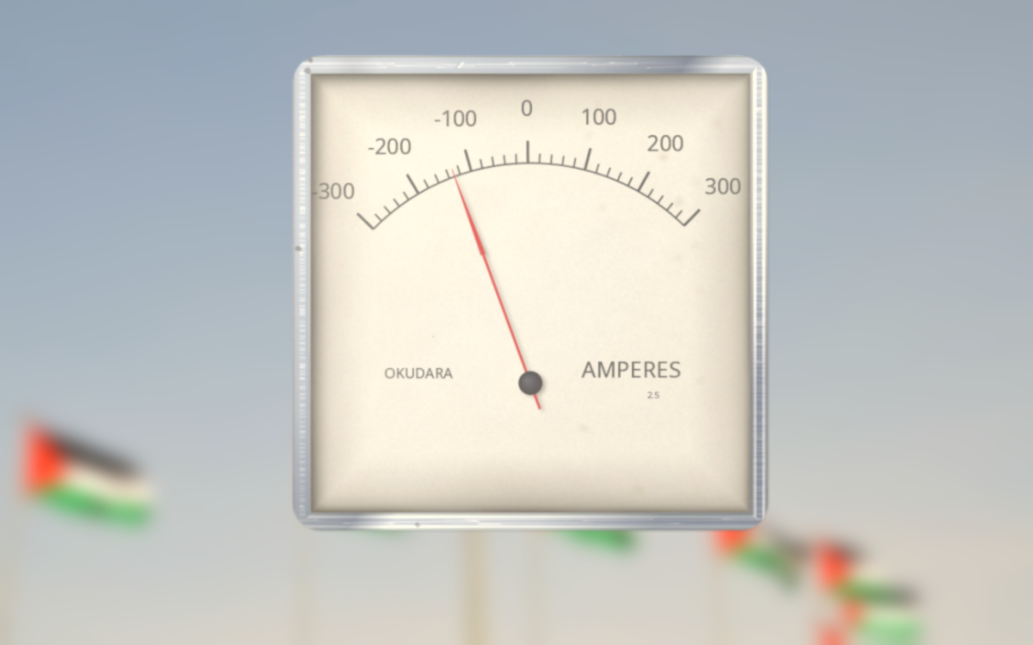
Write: **-130** A
